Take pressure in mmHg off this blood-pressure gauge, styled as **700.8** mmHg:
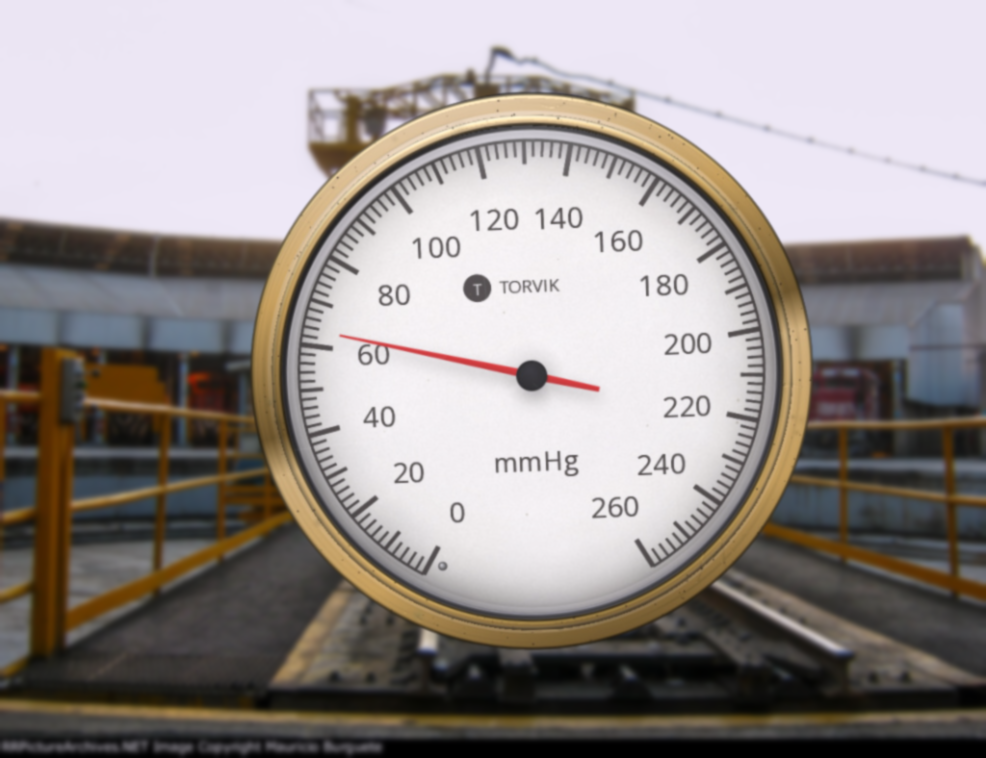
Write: **64** mmHg
